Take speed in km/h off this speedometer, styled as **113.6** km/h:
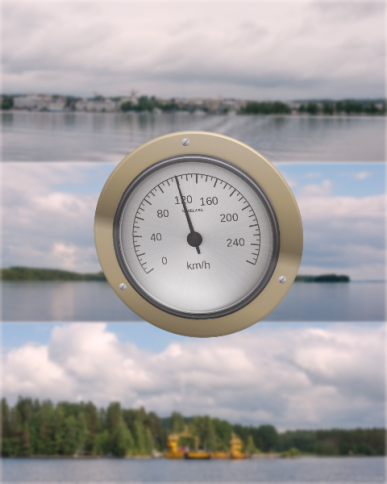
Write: **120** km/h
